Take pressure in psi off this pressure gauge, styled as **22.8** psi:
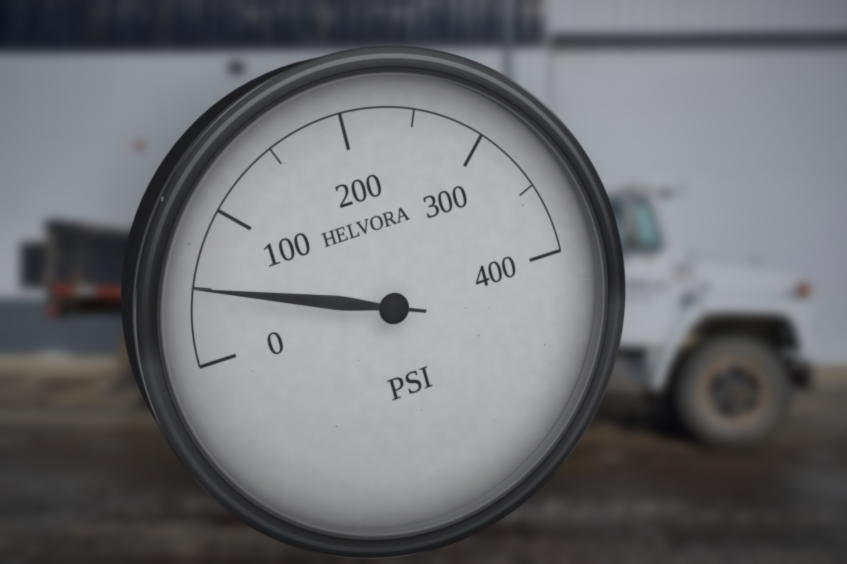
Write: **50** psi
